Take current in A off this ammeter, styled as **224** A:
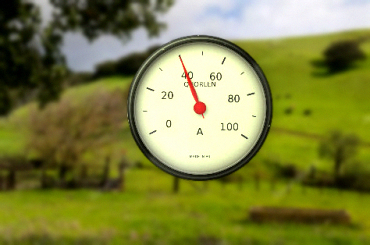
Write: **40** A
